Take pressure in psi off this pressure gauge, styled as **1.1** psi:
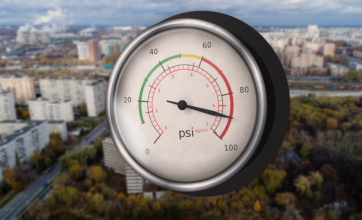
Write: **90** psi
